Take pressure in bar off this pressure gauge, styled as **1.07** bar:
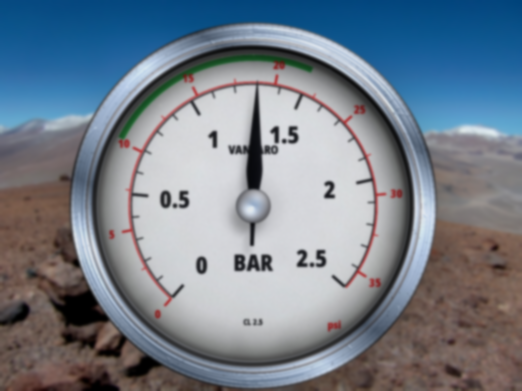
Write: **1.3** bar
